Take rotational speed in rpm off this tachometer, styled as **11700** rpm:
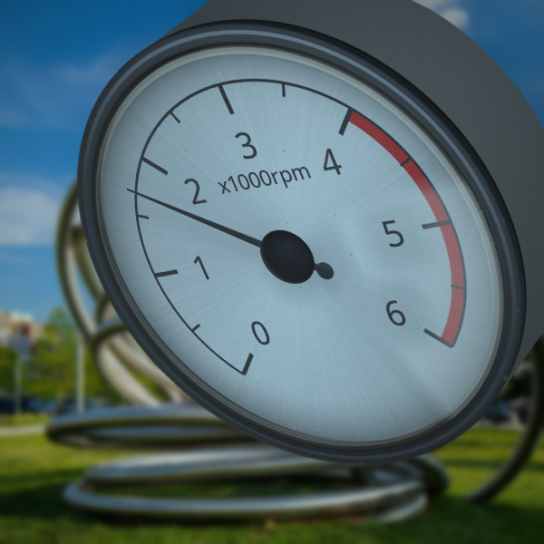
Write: **1750** rpm
